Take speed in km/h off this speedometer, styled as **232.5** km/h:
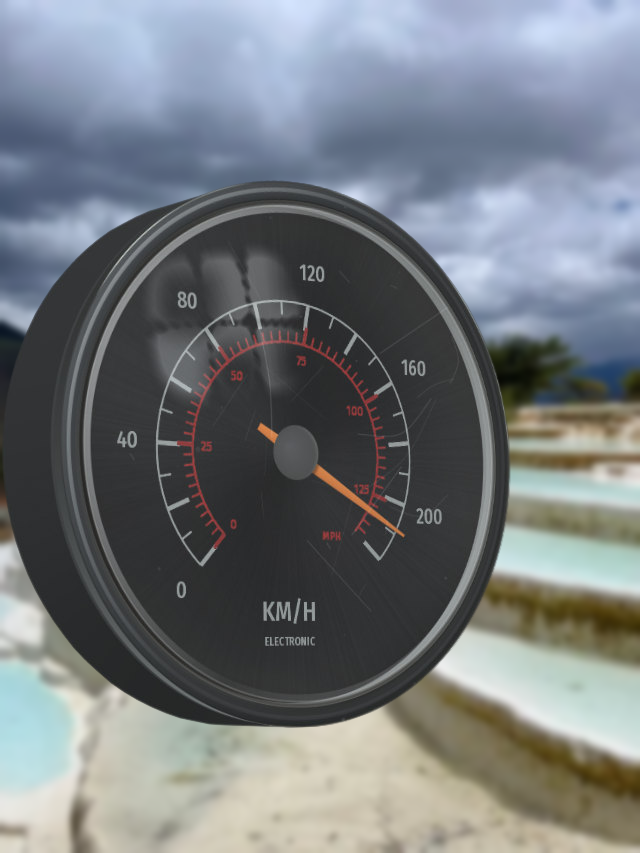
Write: **210** km/h
